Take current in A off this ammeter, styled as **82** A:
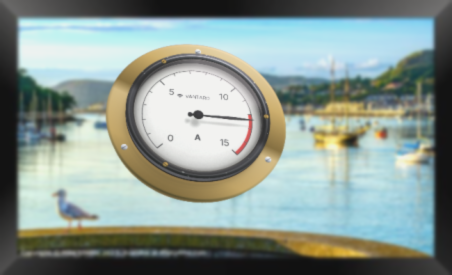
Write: **12.5** A
